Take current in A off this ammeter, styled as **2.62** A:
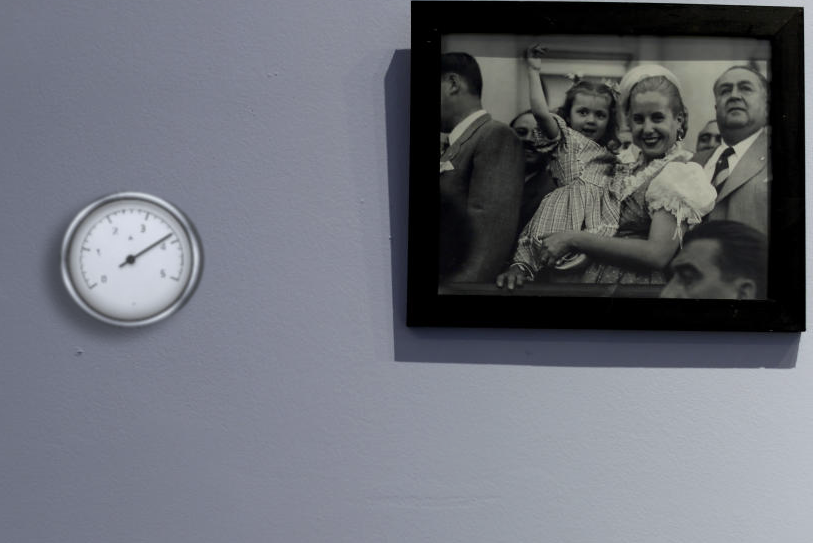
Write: **3.8** A
